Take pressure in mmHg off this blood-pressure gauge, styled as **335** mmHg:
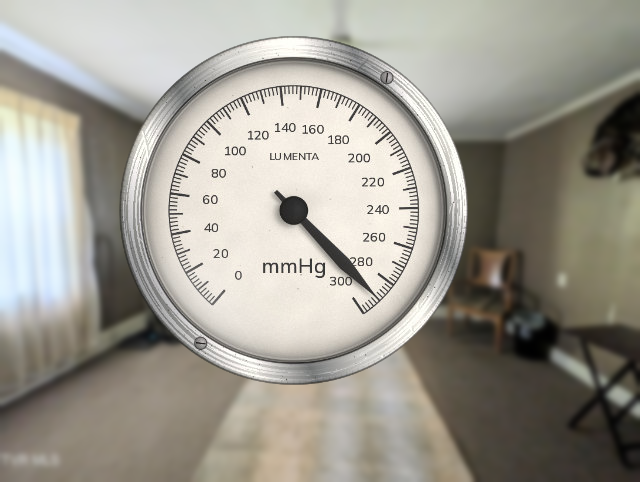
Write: **290** mmHg
